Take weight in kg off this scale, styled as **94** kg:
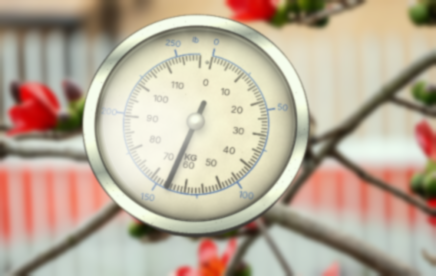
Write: **65** kg
